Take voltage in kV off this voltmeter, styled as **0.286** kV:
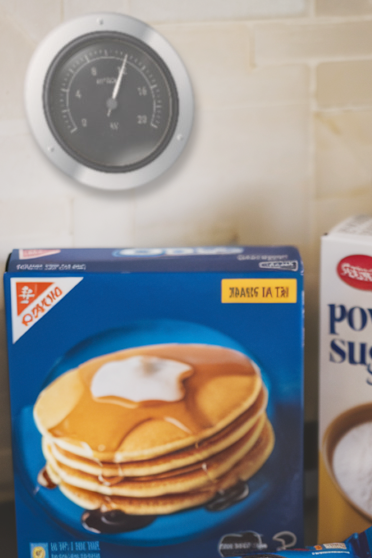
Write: **12** kV
